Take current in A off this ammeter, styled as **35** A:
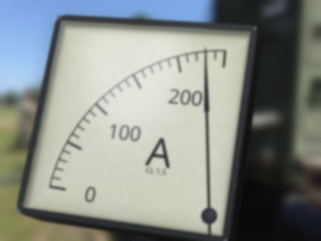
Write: **230** A
